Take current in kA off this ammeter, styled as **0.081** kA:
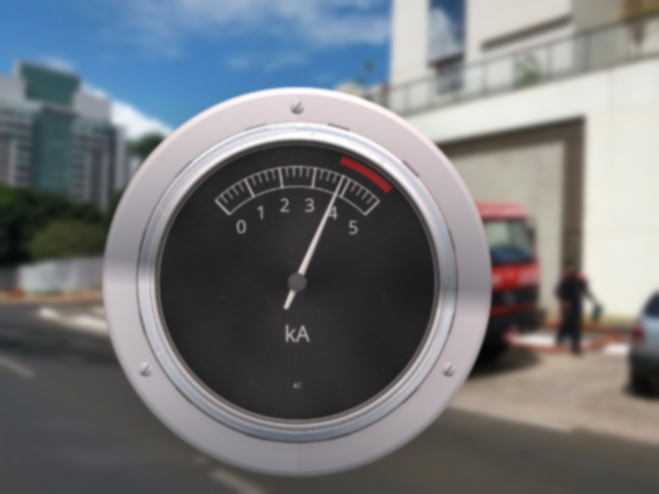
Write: **3.8** kA
